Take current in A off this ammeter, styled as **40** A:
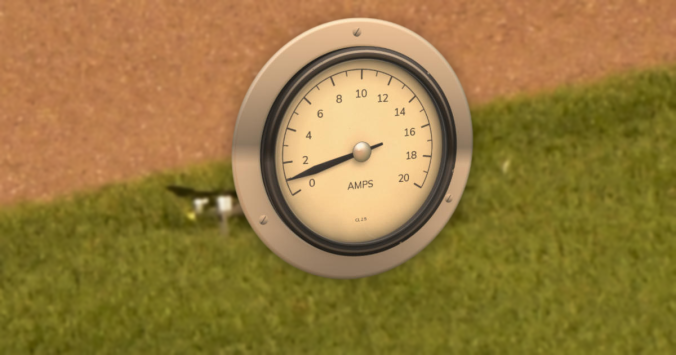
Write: **1** A
